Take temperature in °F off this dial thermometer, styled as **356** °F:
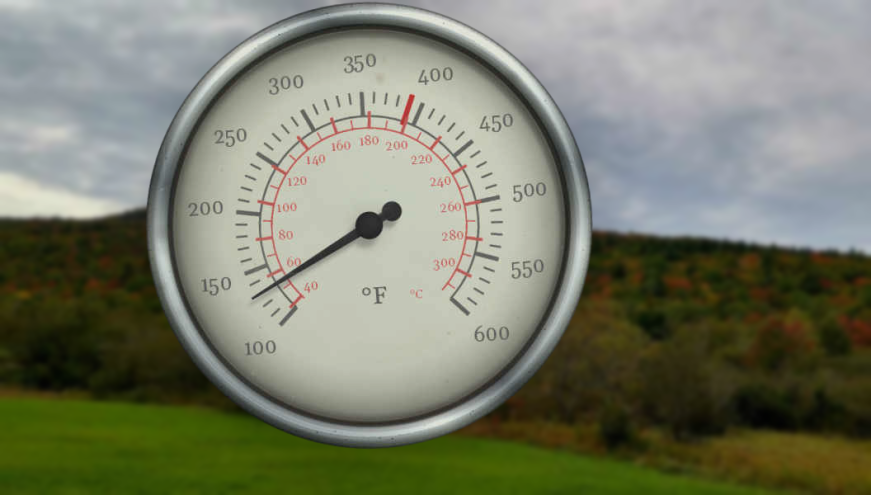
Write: **130** °F
